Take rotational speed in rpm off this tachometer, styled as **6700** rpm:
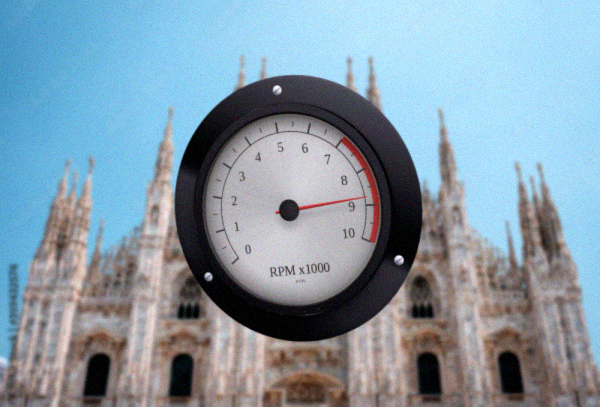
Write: **8750** rpm
